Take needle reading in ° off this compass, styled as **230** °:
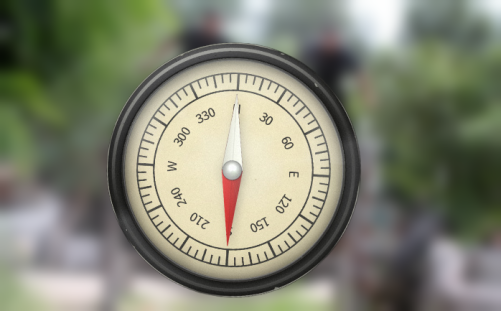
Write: **180** °
